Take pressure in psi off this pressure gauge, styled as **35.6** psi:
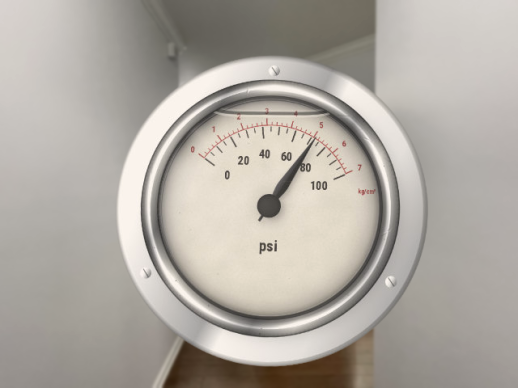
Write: **72.5** psi
